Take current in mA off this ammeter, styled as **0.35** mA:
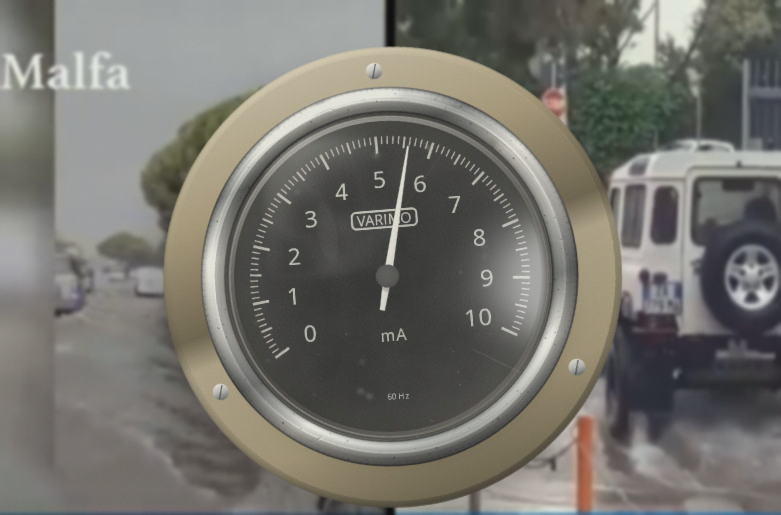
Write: **5.6** mA
